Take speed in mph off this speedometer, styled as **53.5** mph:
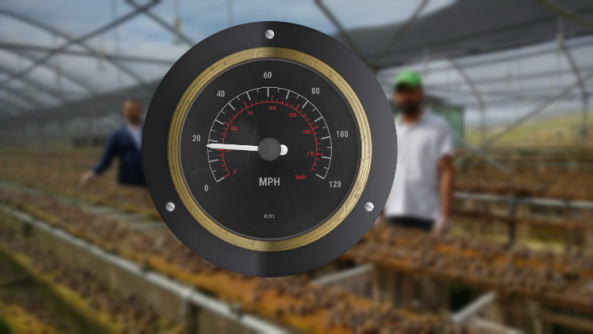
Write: **17.5** mph
